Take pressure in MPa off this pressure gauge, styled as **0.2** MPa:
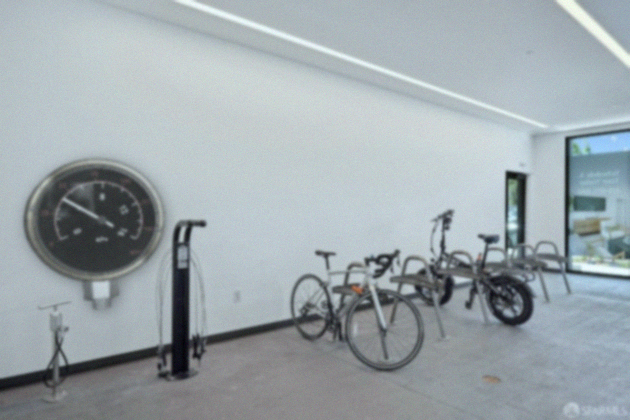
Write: **4** MPa
